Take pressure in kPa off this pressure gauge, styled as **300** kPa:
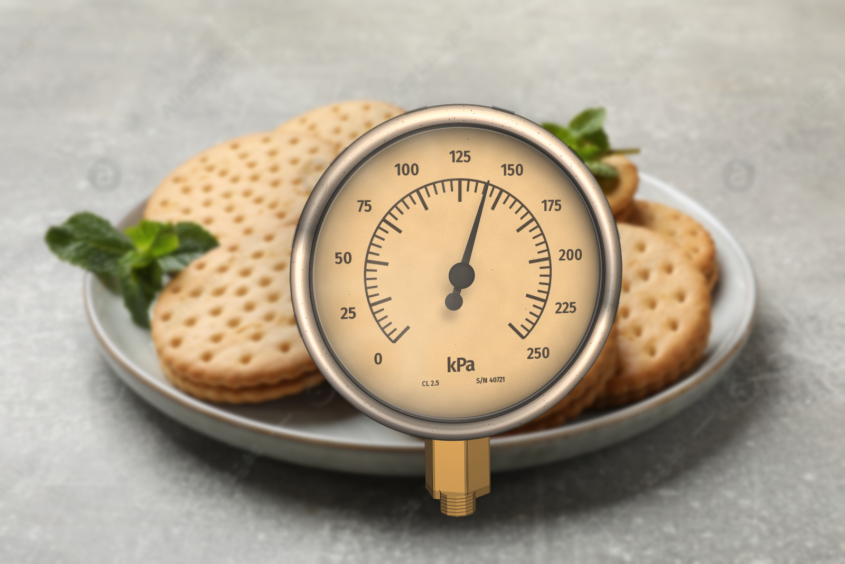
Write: **140** kPa
